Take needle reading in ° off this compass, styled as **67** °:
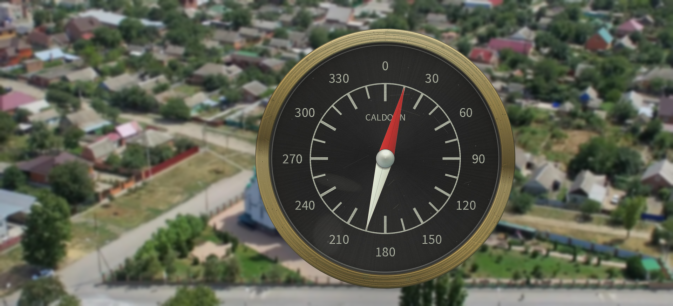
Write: **15** °
